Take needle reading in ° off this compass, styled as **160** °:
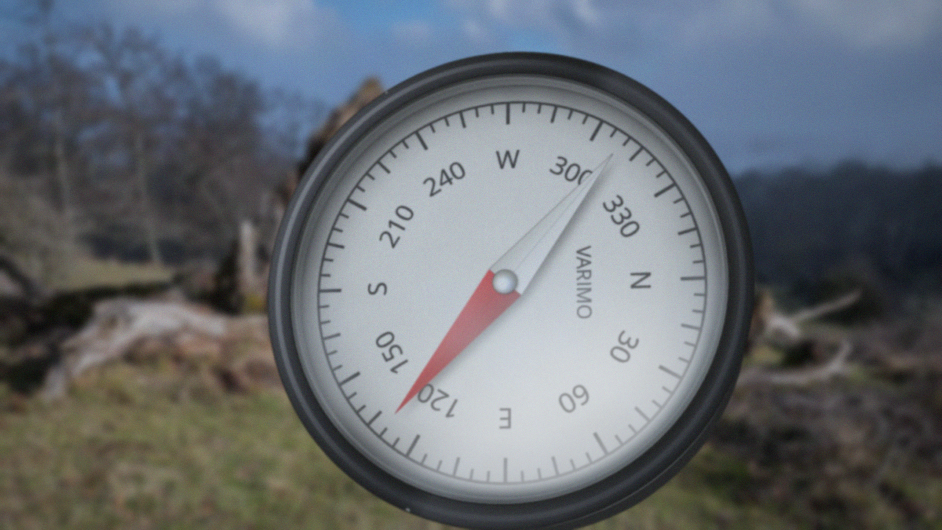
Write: **130** °
